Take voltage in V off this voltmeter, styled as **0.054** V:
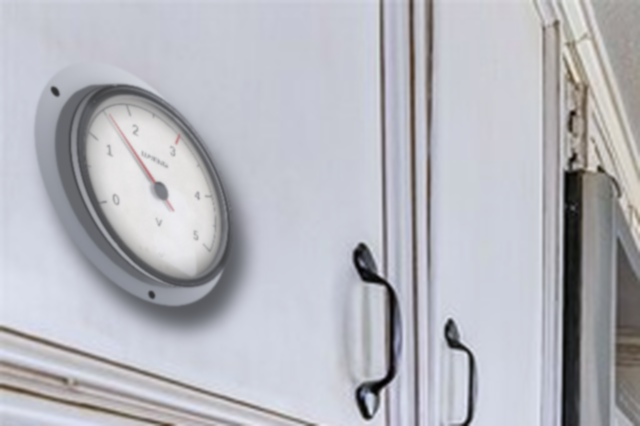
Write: **1.5** V
